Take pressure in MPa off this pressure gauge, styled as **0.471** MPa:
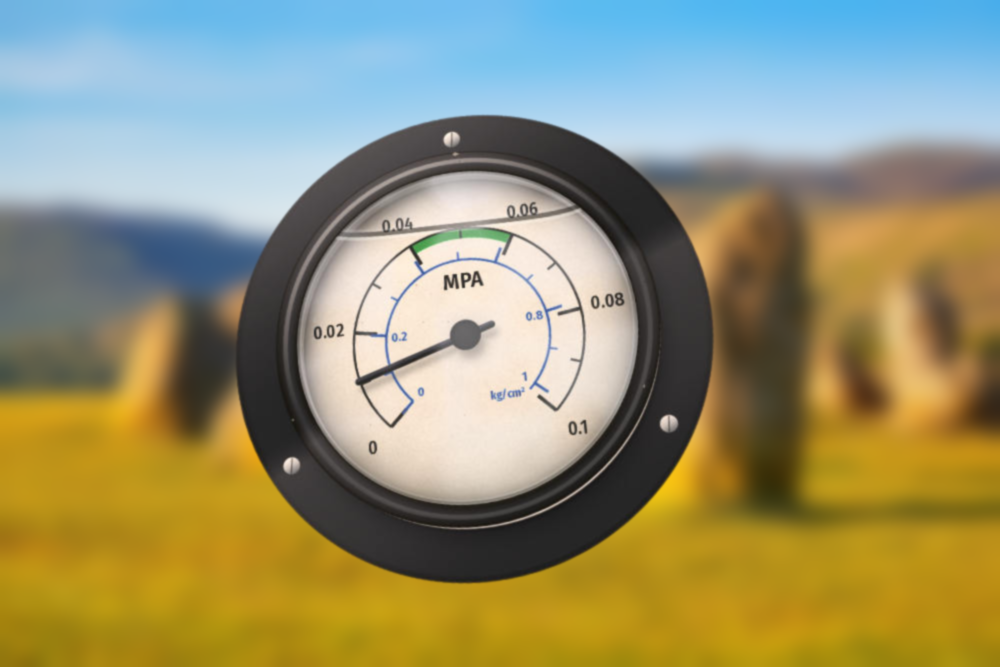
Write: **0.01** MPa
